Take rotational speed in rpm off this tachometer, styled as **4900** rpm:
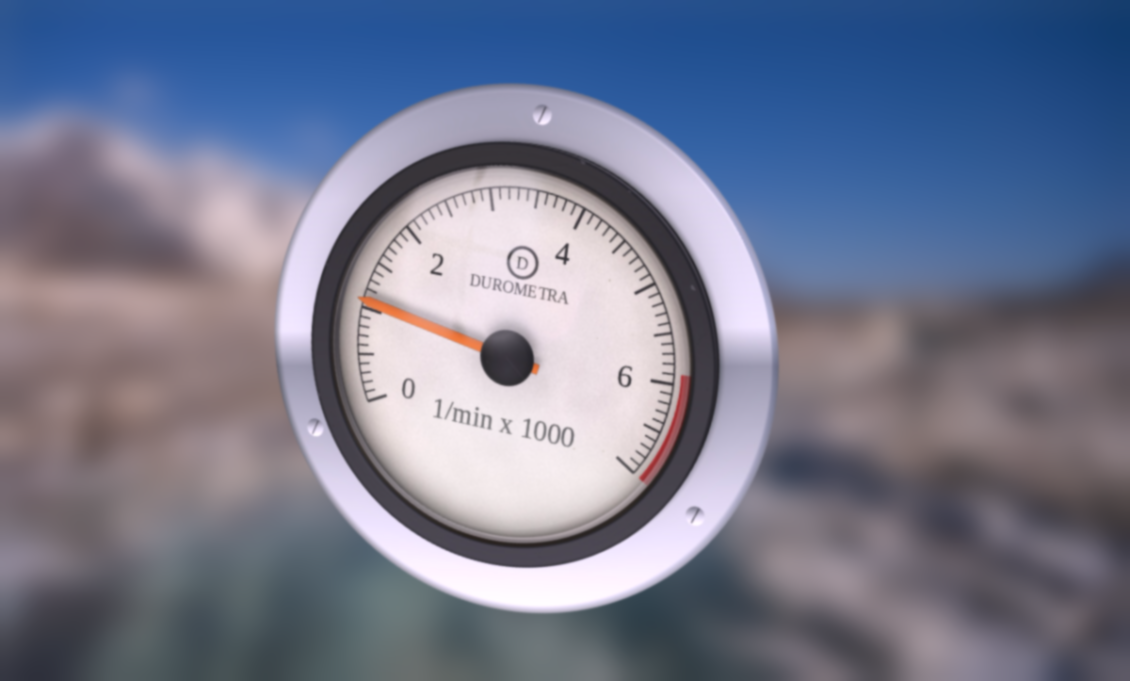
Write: **1100** rpm
